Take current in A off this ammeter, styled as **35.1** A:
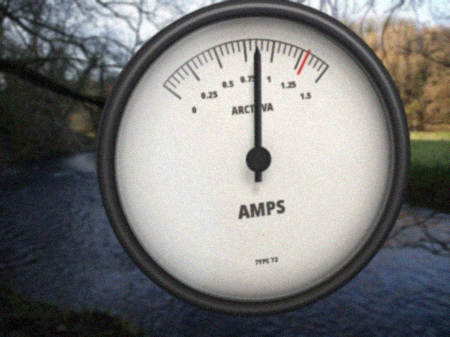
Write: **0.85** A
